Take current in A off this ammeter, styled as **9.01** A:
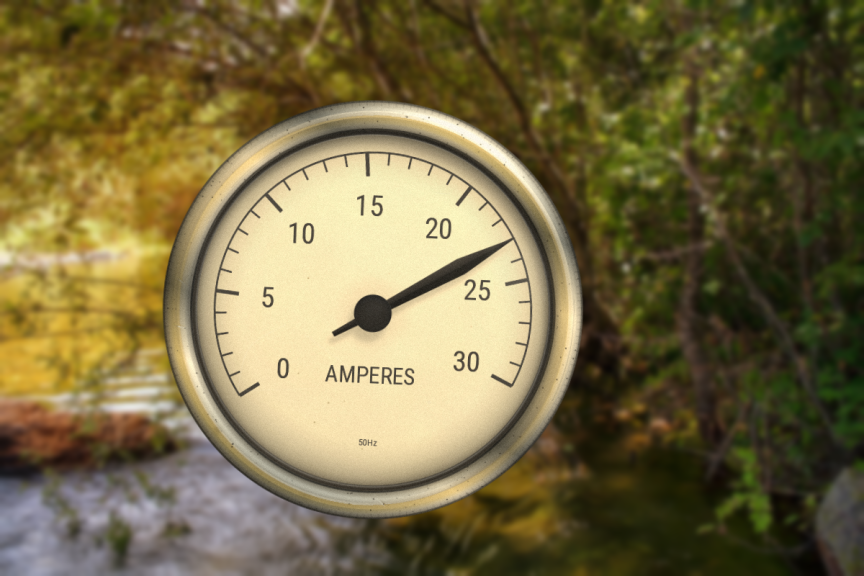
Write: **23** A
